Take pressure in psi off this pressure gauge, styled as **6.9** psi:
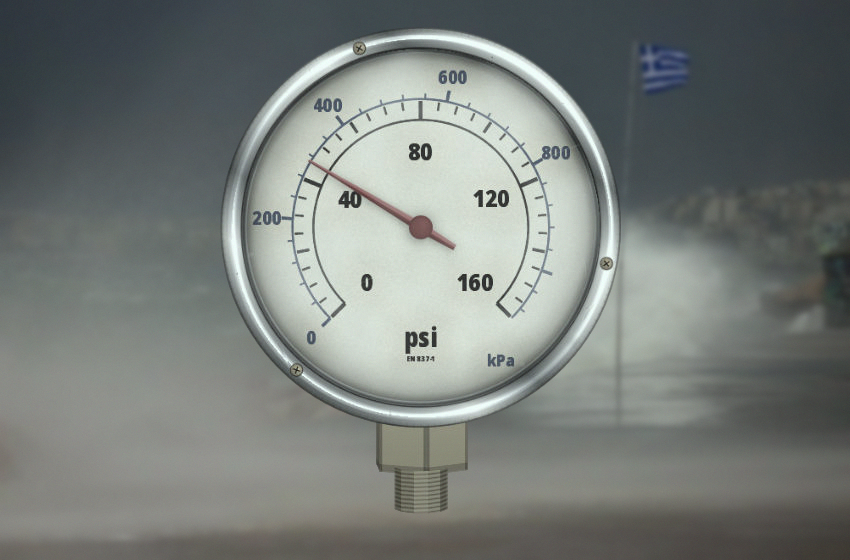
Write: **45** psi
